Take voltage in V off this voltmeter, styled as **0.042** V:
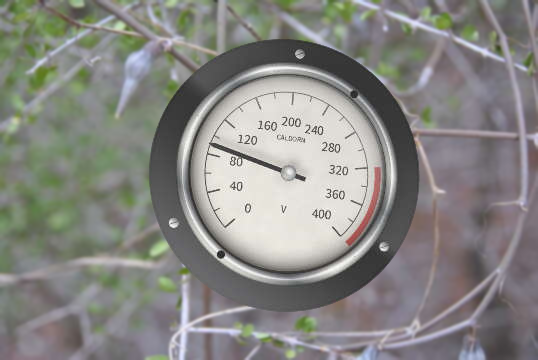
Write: **90** V
